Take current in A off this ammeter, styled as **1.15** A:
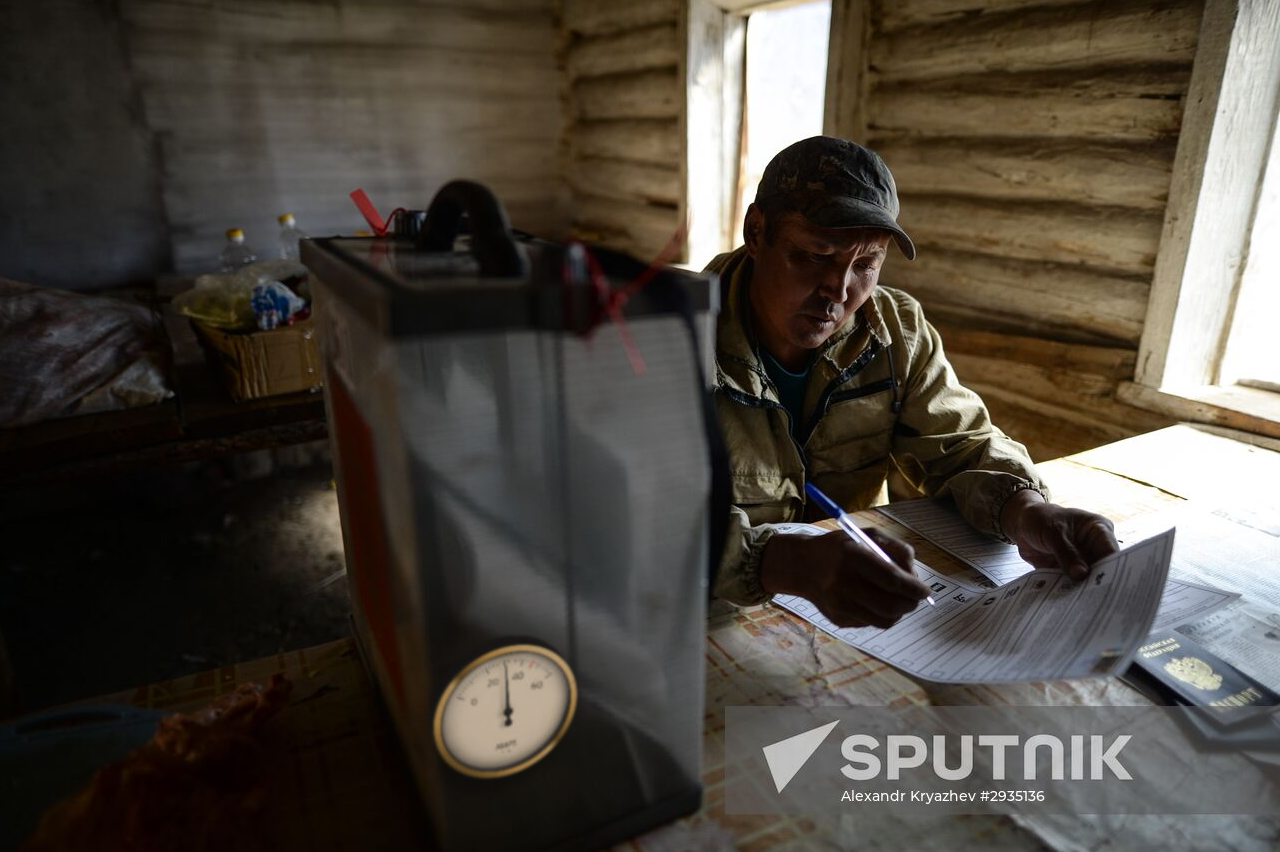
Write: **30** A
